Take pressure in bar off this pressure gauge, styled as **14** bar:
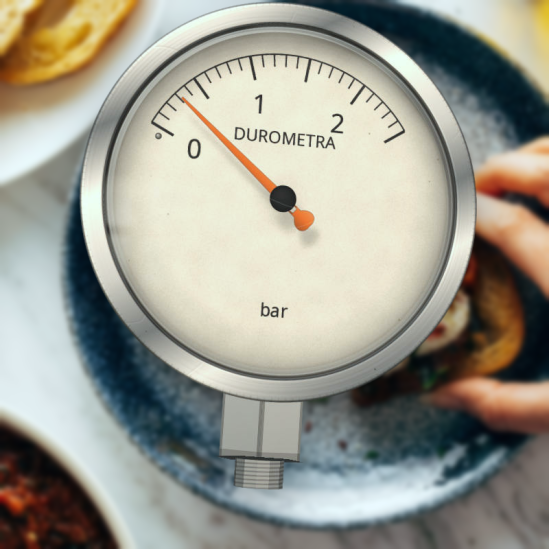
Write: **0.3** bar
